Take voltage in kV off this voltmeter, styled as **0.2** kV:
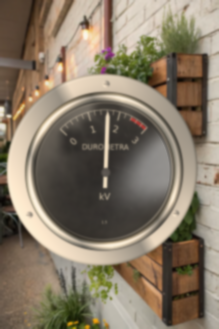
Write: **1.6** kV
